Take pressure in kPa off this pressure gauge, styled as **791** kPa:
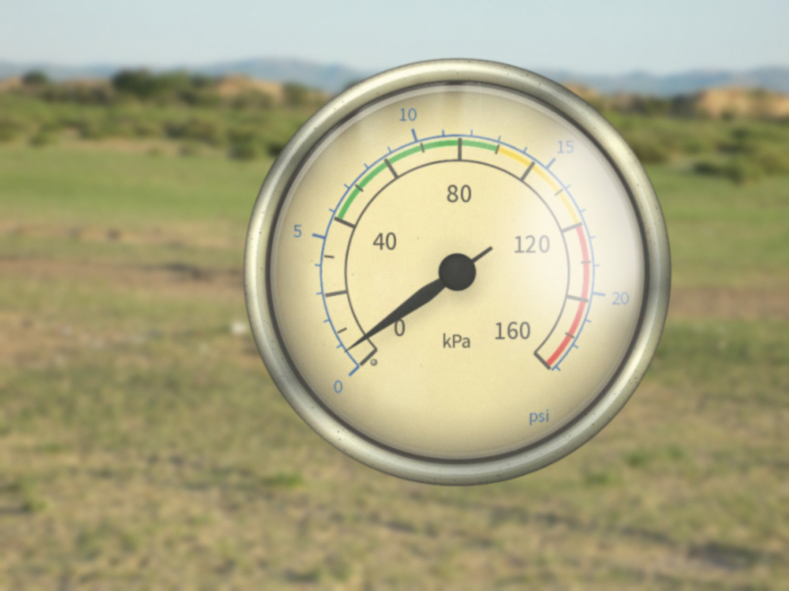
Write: **5** kPa
